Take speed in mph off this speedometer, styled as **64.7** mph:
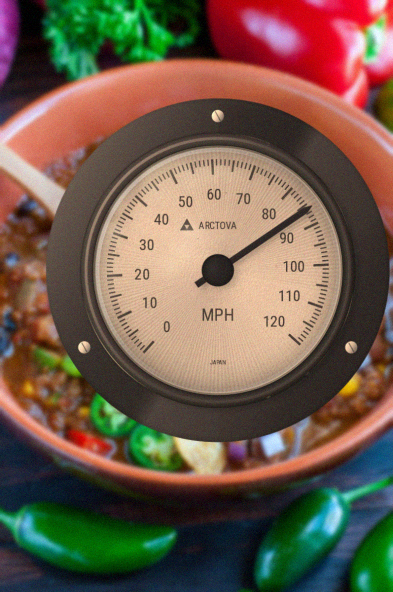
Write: **86** mph
